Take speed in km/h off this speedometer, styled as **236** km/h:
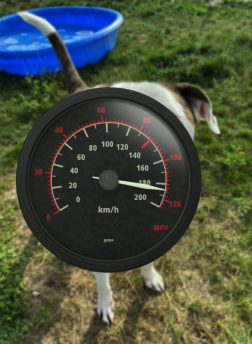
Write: **185** km/h
